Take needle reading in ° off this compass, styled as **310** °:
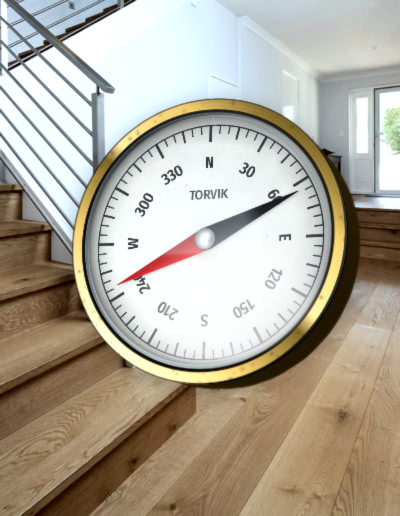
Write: **245** °
